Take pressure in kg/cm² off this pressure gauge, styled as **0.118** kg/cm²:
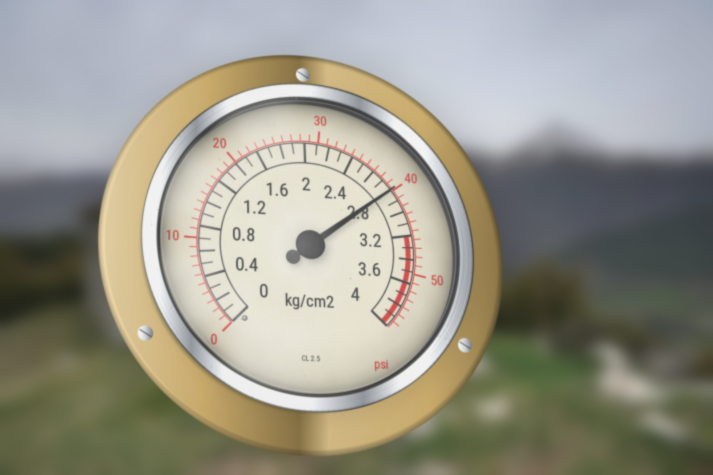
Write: **2.8** kg/cm²
